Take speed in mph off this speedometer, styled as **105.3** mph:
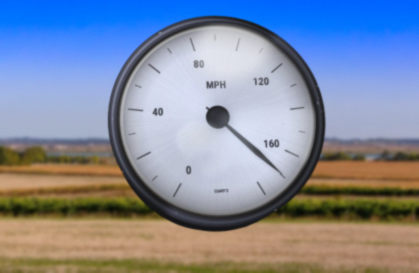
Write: **170** mph
